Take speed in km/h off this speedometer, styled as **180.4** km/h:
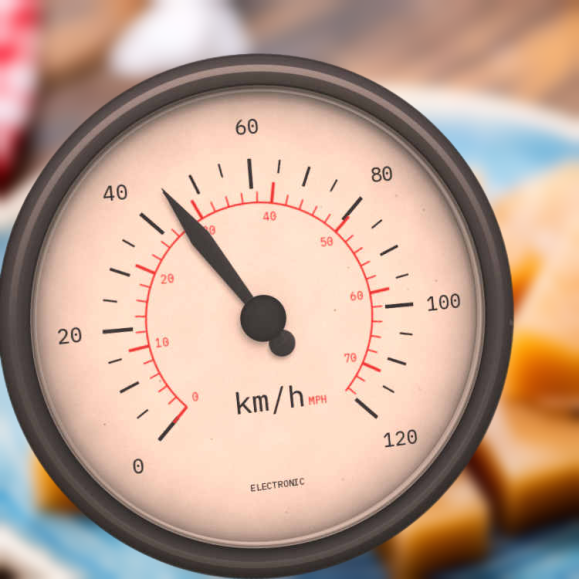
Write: **45** km/h
